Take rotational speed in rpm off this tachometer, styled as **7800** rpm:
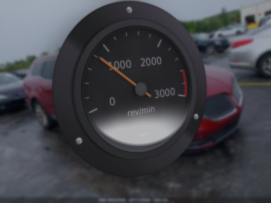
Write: **800** rpm
